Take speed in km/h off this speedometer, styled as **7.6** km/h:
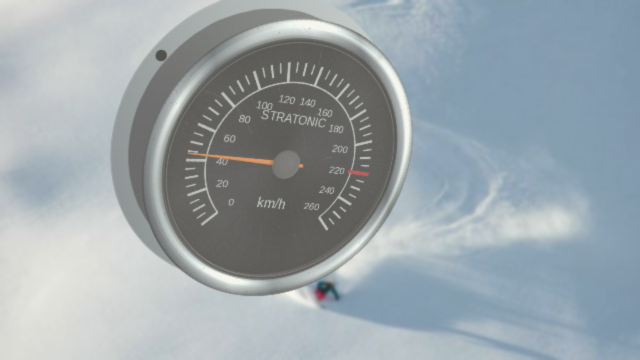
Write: **45** km/h
